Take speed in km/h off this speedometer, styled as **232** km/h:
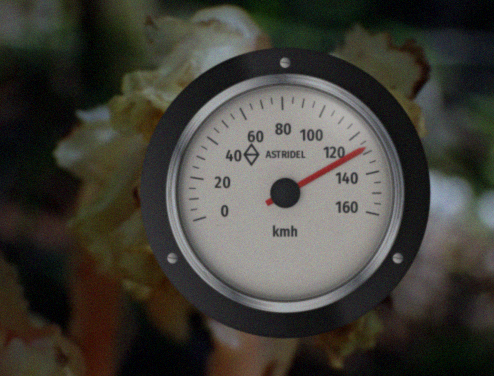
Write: **127.5** km/h
